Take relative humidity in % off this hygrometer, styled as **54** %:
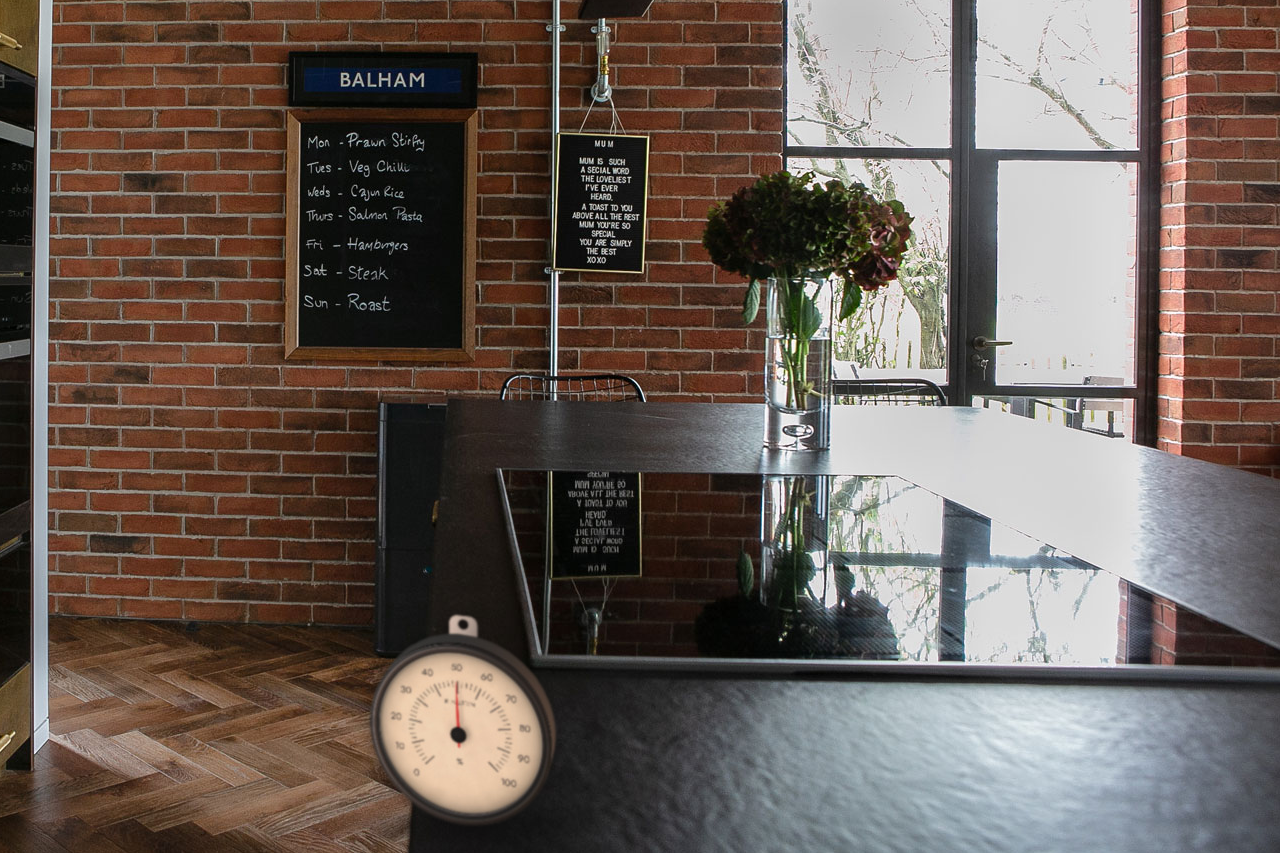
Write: **50** %
